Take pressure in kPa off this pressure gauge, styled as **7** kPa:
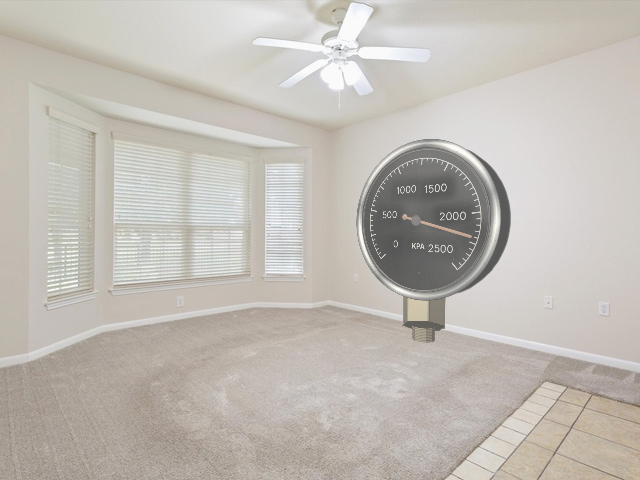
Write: **2200** kPa
